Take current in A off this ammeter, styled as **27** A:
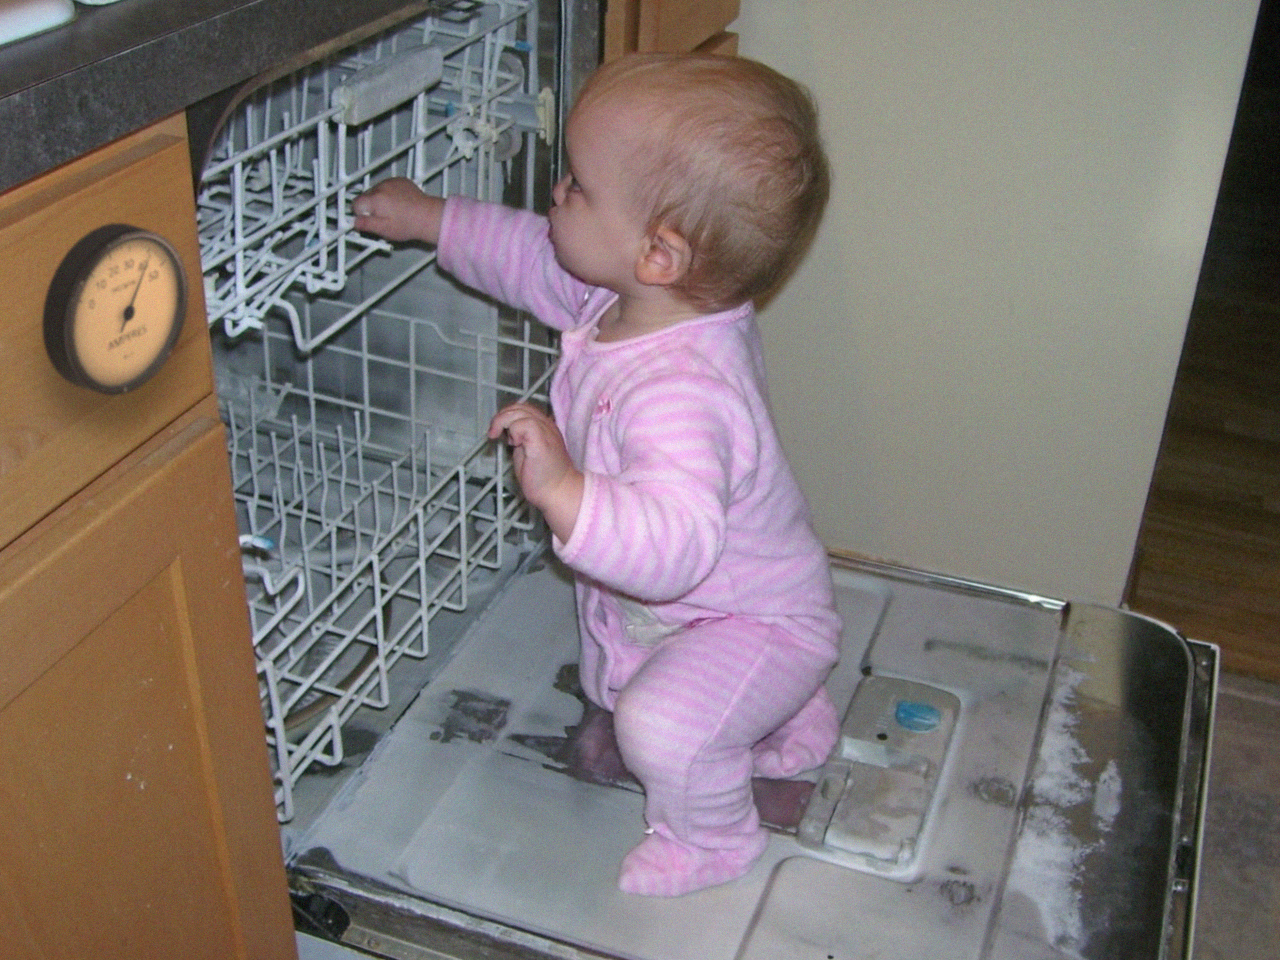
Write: **40** A
